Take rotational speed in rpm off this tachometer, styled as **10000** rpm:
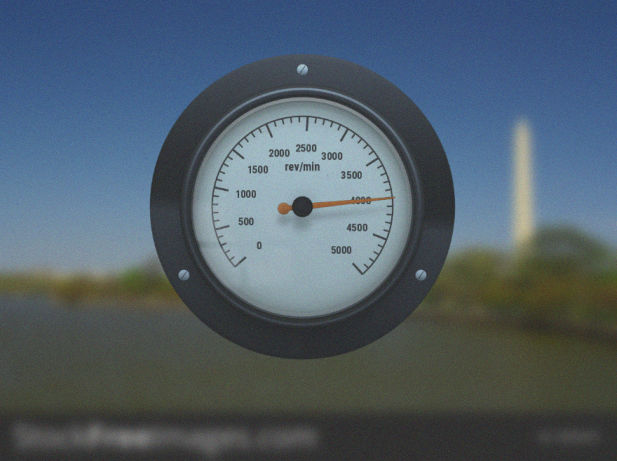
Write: **4000** rpm
